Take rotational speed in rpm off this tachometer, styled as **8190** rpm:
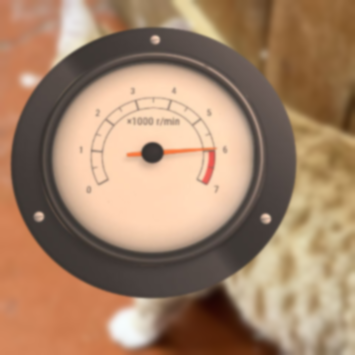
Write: **6000** rpm
